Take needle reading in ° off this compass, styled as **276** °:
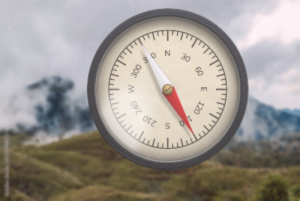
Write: **150** °
